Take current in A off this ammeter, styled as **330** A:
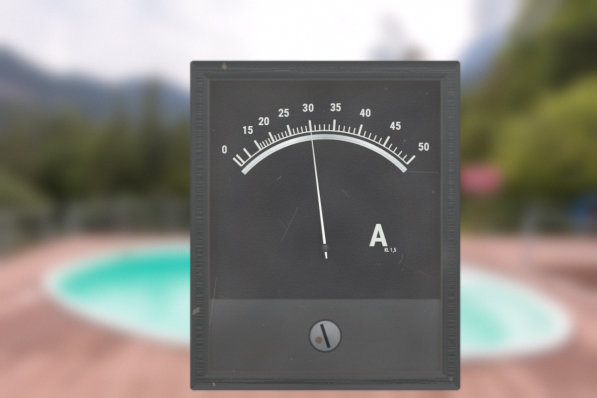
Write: **30** A
